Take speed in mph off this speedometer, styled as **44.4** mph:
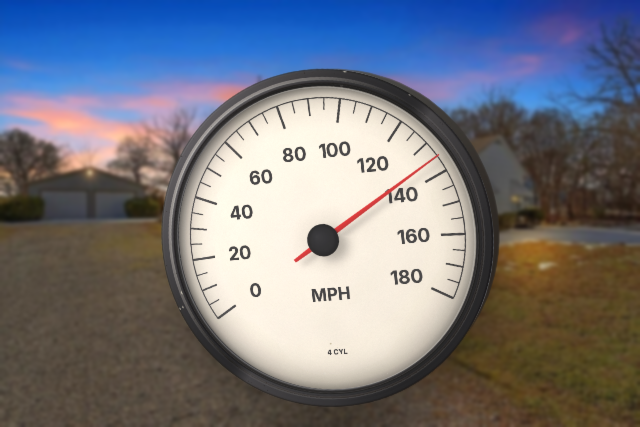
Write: **135** mph
